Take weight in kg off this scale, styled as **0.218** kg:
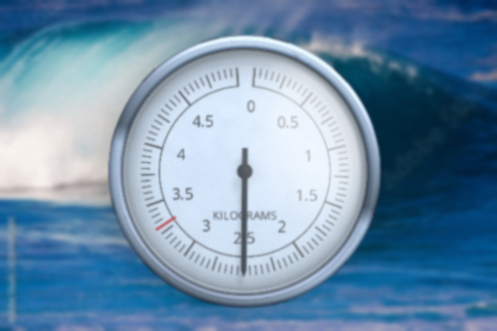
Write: **2.5** kg
